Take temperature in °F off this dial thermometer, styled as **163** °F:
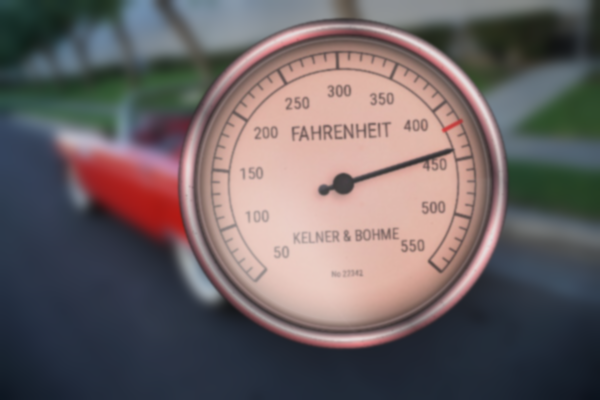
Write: **440** °F
